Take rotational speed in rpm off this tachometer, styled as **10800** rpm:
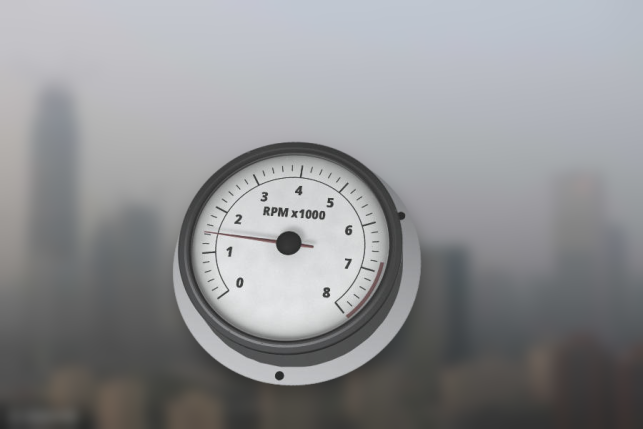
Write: **1400** rpm
